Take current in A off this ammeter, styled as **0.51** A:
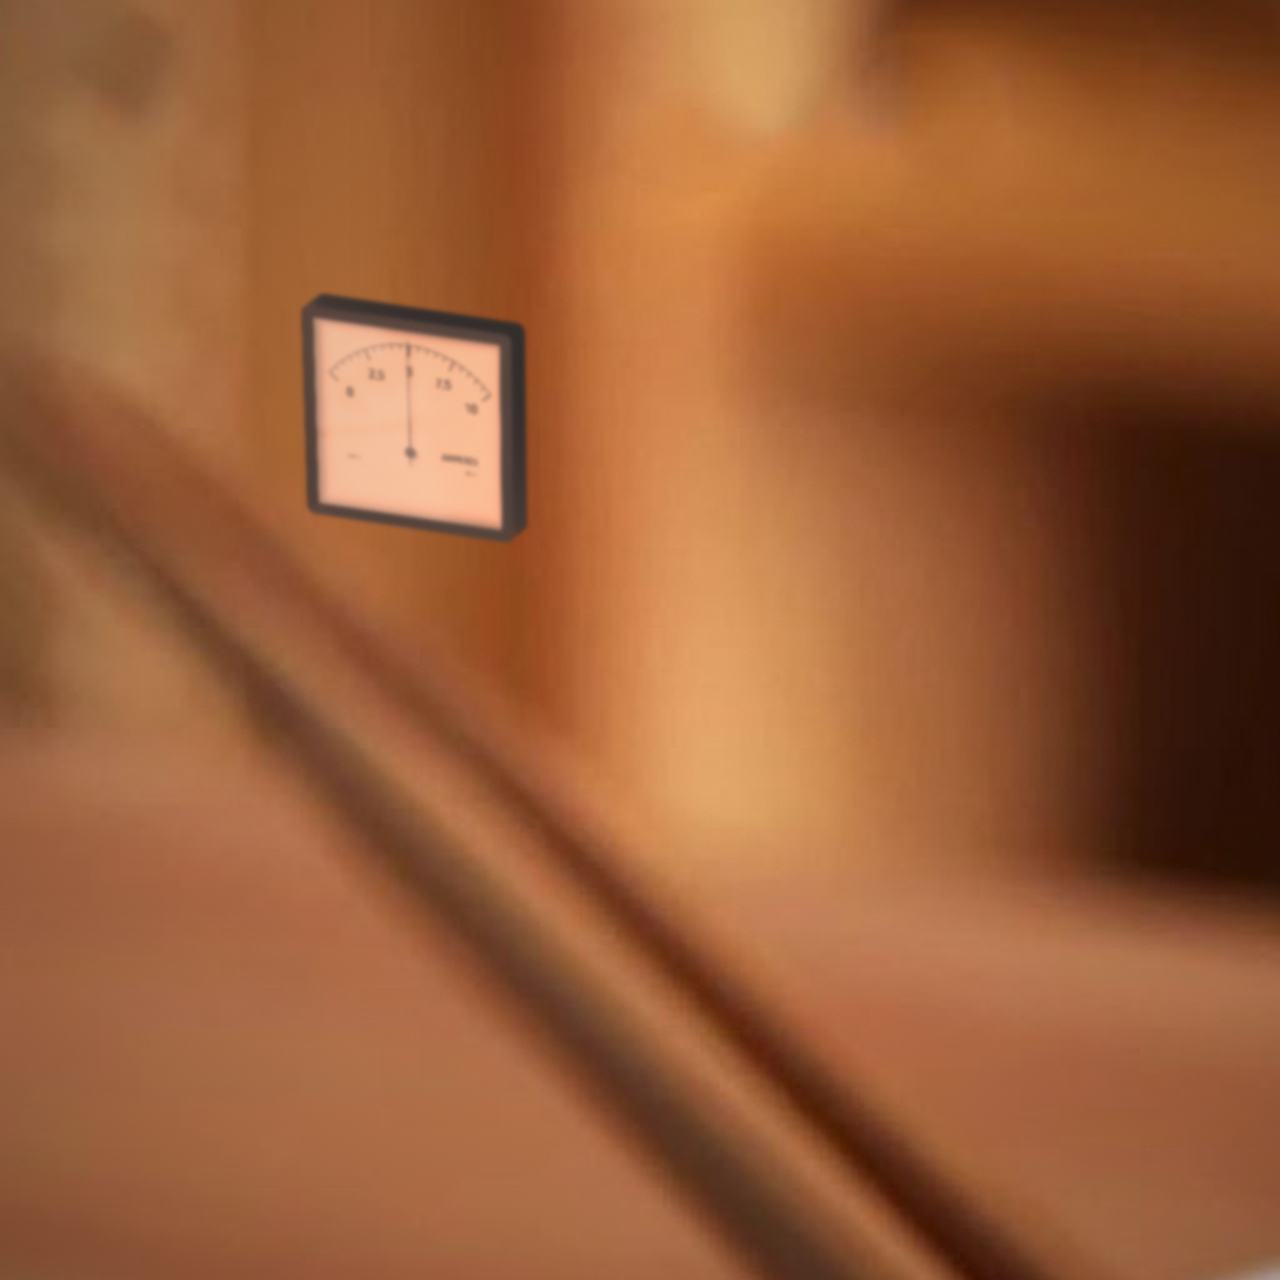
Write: **5** A
